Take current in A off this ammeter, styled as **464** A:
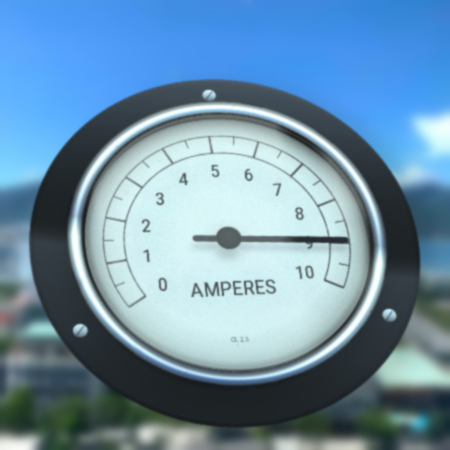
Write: **9** A
